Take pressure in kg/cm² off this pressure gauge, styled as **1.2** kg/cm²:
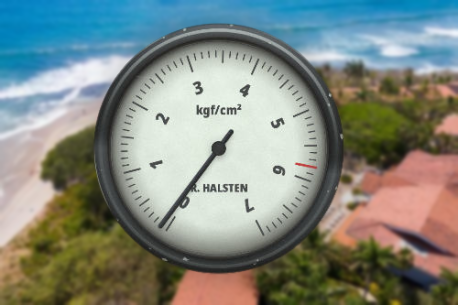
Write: **0.1** kg/cm²
